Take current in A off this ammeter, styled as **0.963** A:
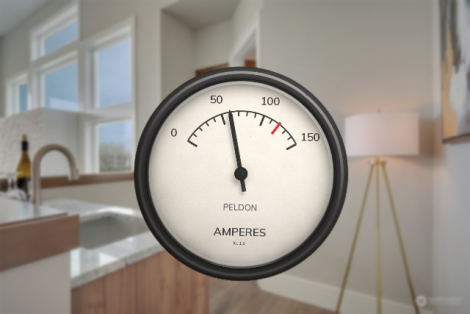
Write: **60** A
